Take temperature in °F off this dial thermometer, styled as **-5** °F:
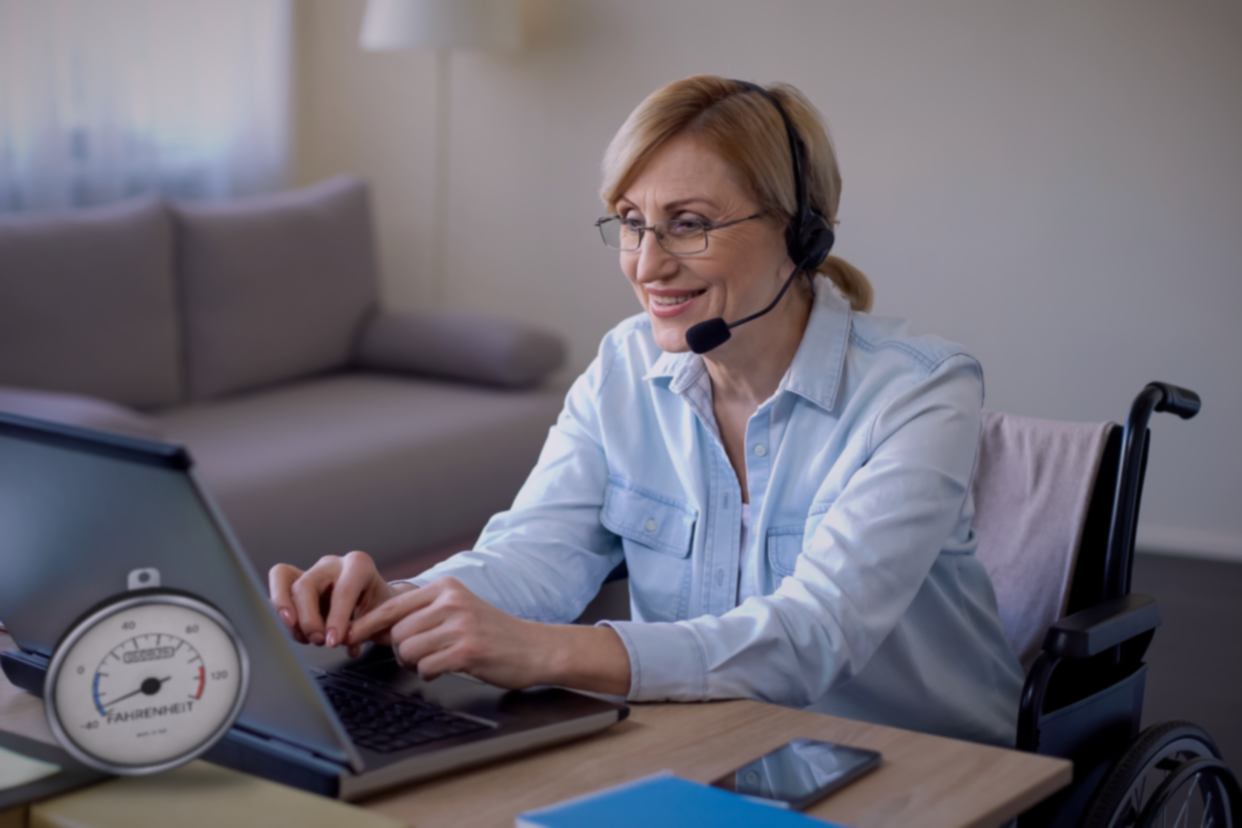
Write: **-30** °F
